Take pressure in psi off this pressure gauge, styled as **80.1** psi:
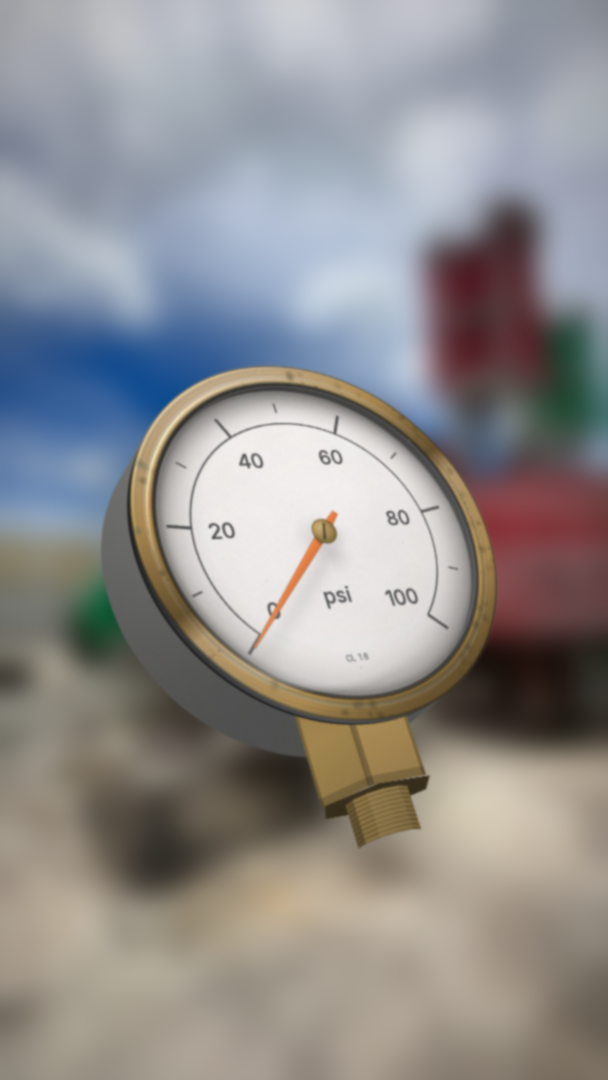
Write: **0** psi
